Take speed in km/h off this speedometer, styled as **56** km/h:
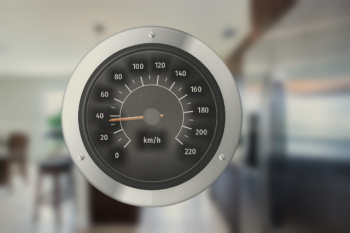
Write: **35** km/h
